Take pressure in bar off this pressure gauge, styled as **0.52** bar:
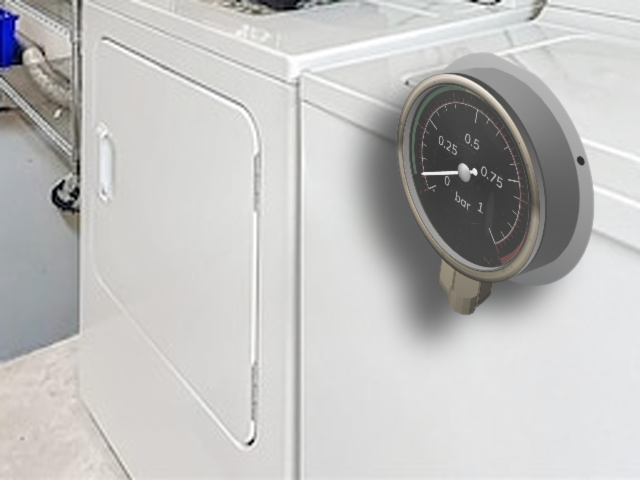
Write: **0.05** bar
